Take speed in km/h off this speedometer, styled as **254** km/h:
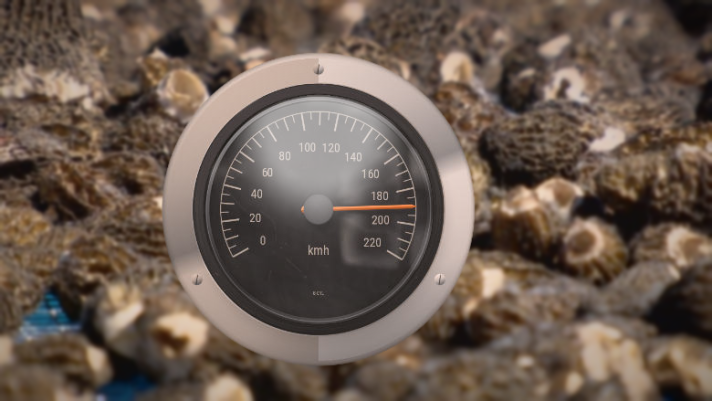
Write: **190** km/h
